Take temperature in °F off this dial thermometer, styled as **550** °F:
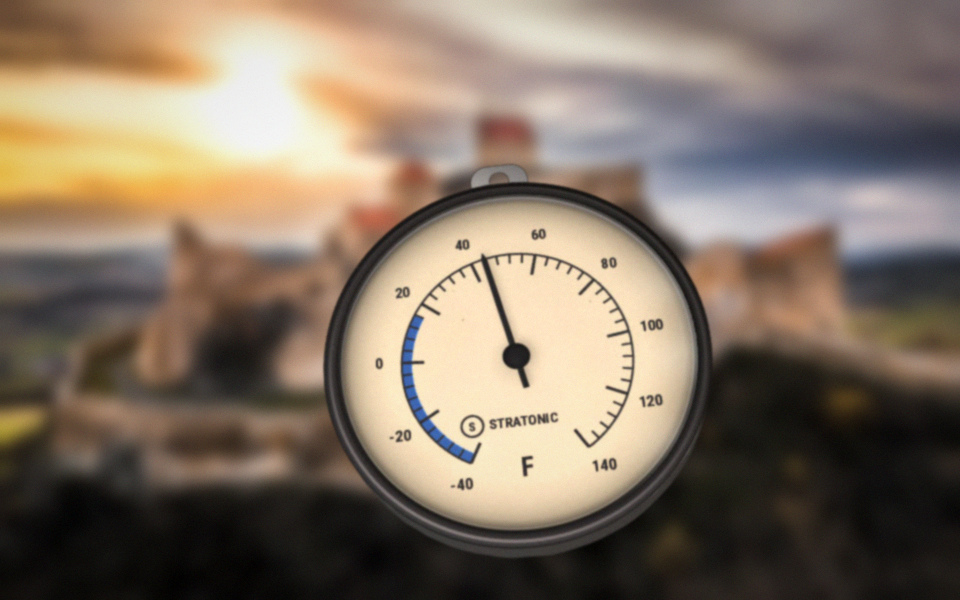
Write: **44** °F
